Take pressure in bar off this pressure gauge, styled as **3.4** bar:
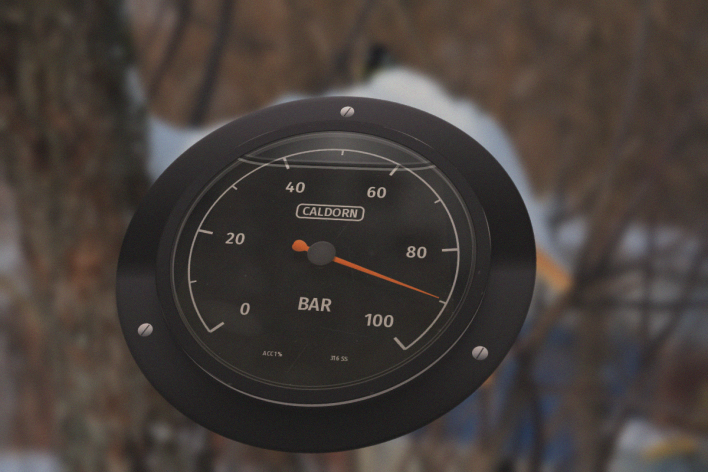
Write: **90** bar
